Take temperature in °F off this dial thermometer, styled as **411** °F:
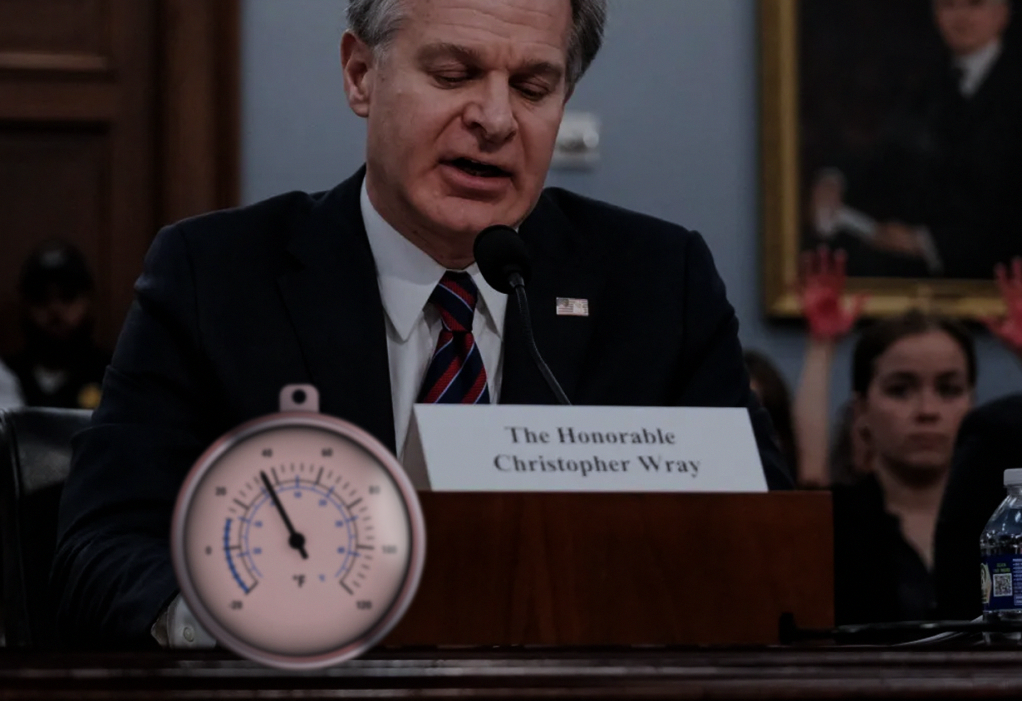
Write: **36** °F
